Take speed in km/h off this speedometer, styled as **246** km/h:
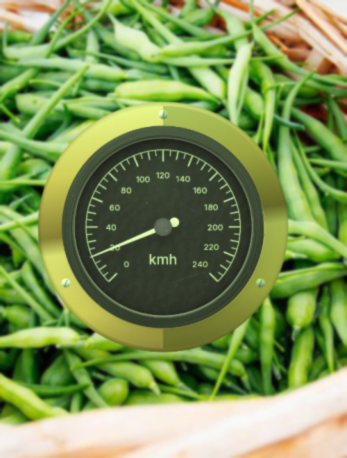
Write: **20** km/h
